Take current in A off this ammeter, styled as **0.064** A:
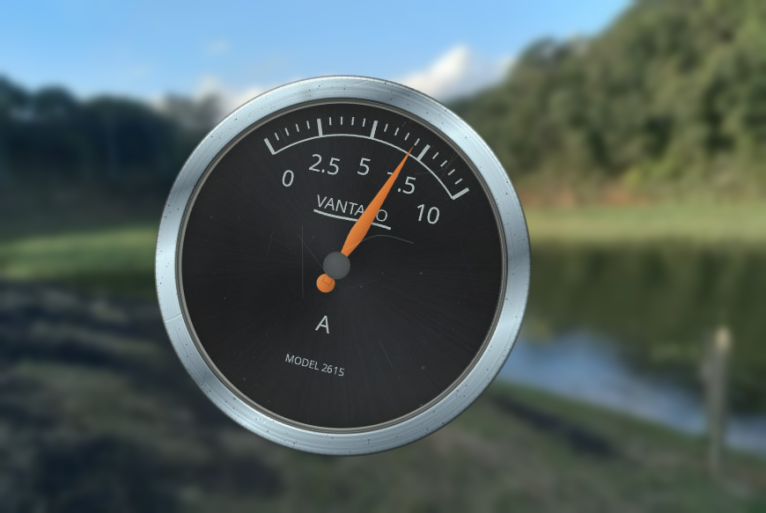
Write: **7** A
